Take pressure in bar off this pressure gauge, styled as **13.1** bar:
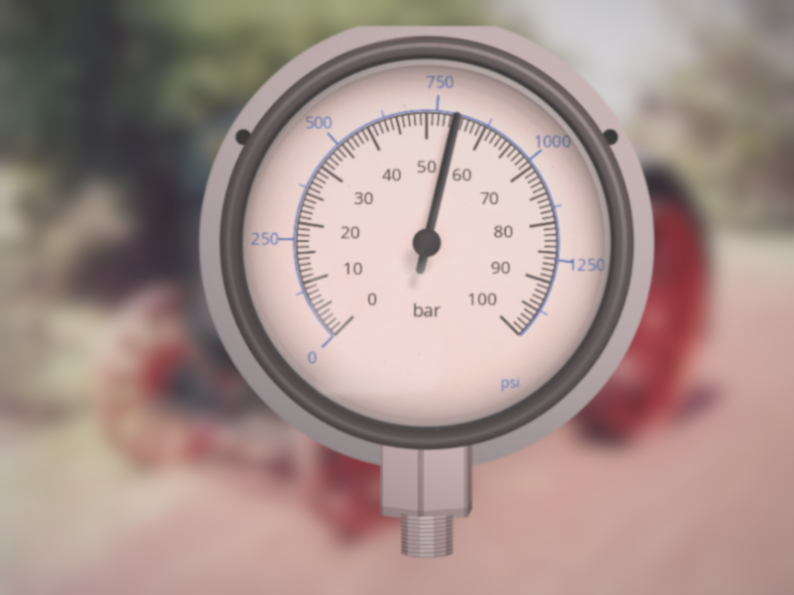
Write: **55** bar
